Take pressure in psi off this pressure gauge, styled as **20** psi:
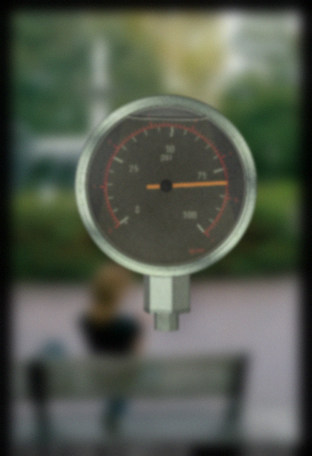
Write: **80** psi
